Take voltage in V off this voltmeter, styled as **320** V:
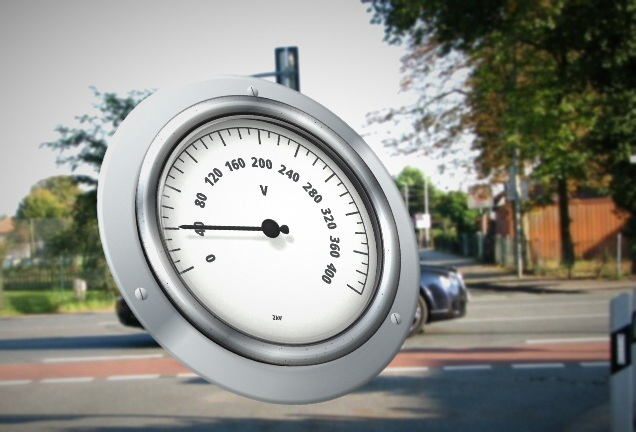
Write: **40** V
